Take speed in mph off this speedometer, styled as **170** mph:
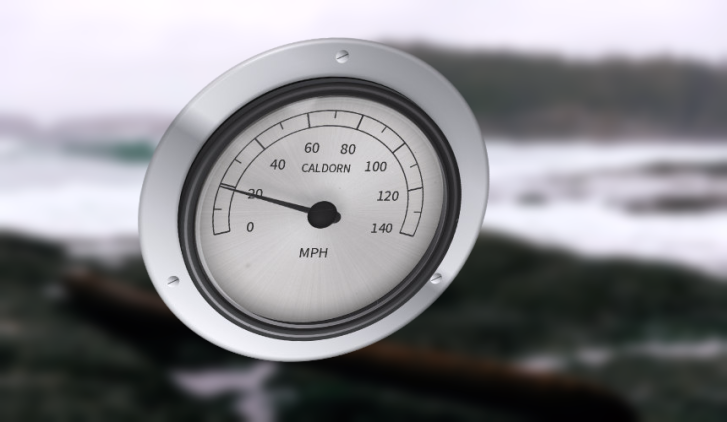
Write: **20** mph
